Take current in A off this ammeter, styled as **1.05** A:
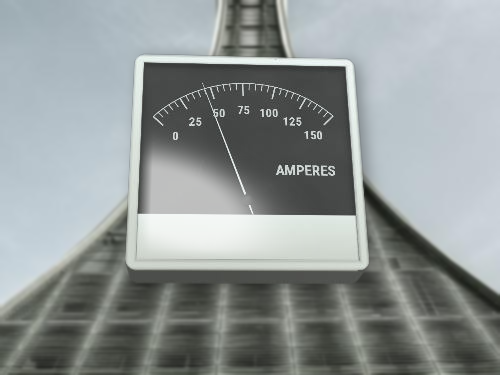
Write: **45** A
